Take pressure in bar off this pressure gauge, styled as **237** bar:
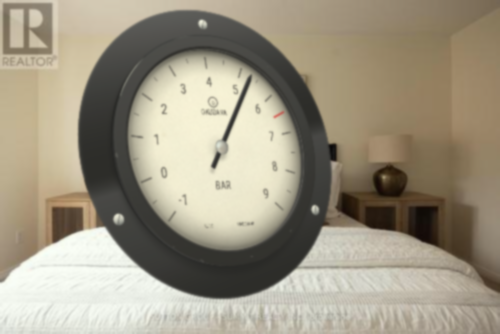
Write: **5.25** bar
